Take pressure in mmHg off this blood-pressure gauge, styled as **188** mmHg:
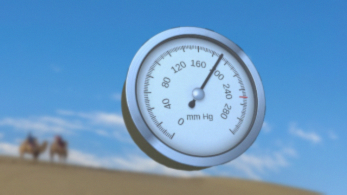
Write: **190** mmHg
